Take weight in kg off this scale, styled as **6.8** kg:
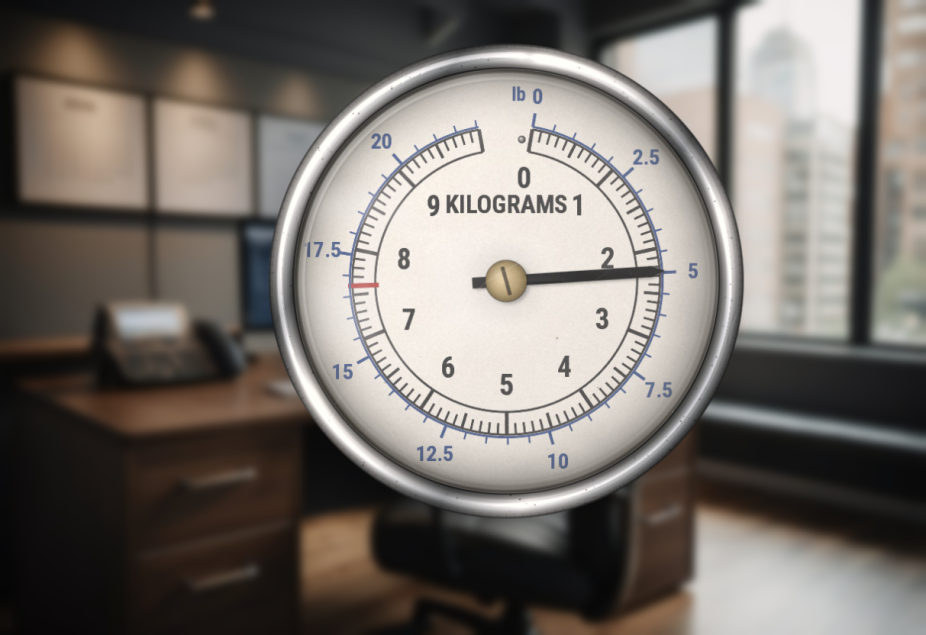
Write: **2.25** kg
